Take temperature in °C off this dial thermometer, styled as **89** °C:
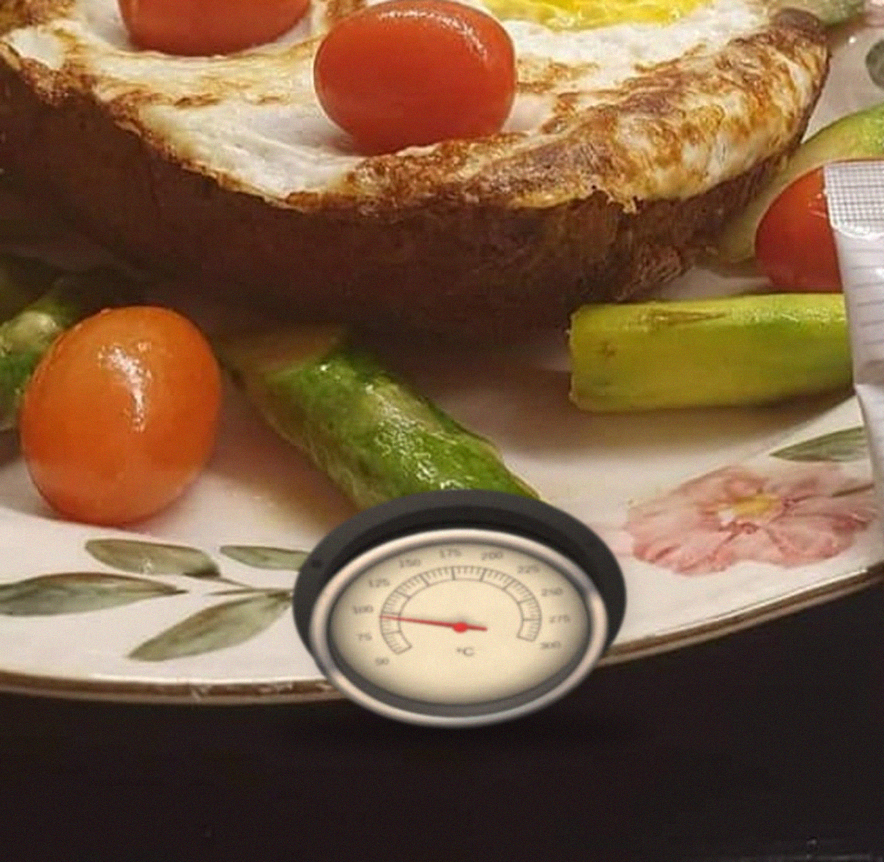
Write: **100** °C
